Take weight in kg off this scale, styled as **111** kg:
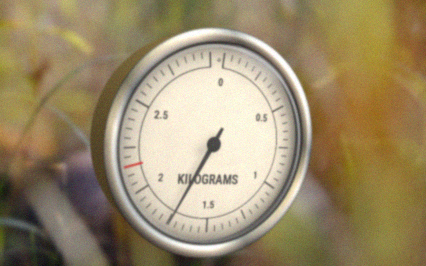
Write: **1.75** kg
